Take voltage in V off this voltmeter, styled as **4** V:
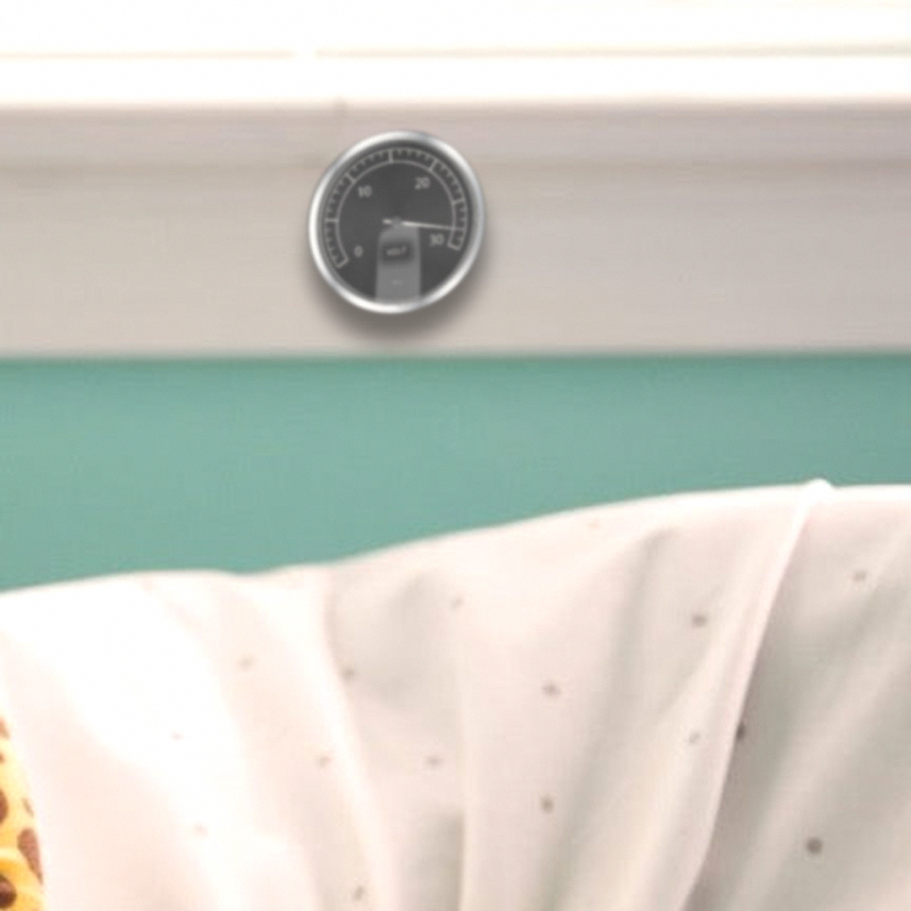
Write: **28** V
